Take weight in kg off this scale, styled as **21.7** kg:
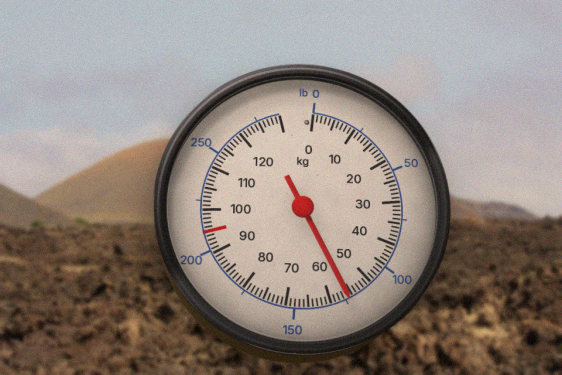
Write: **56** kg
